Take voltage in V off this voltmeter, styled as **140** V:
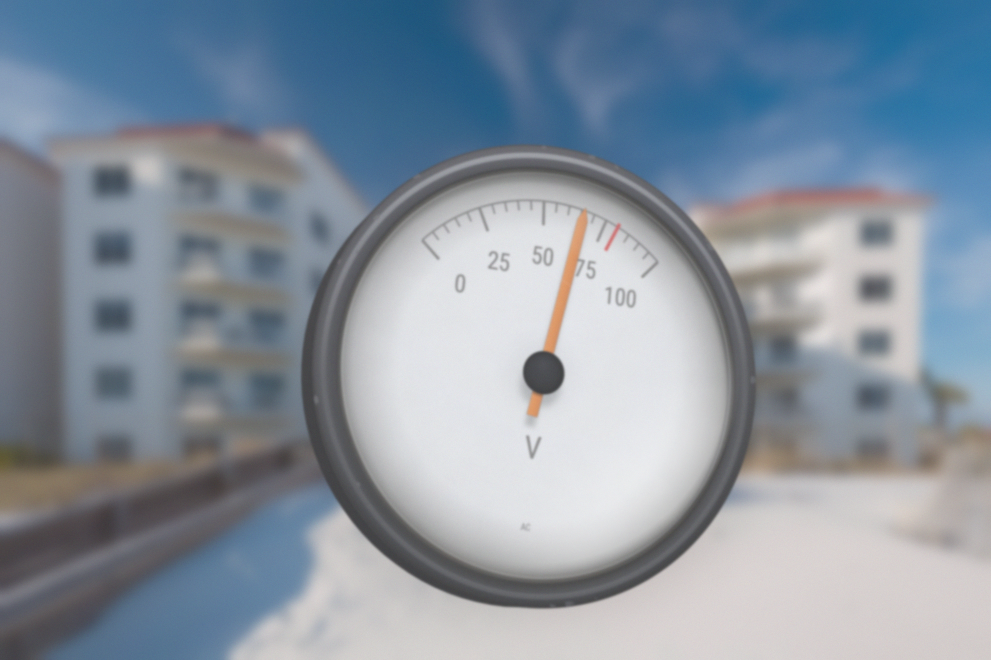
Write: **65** V
